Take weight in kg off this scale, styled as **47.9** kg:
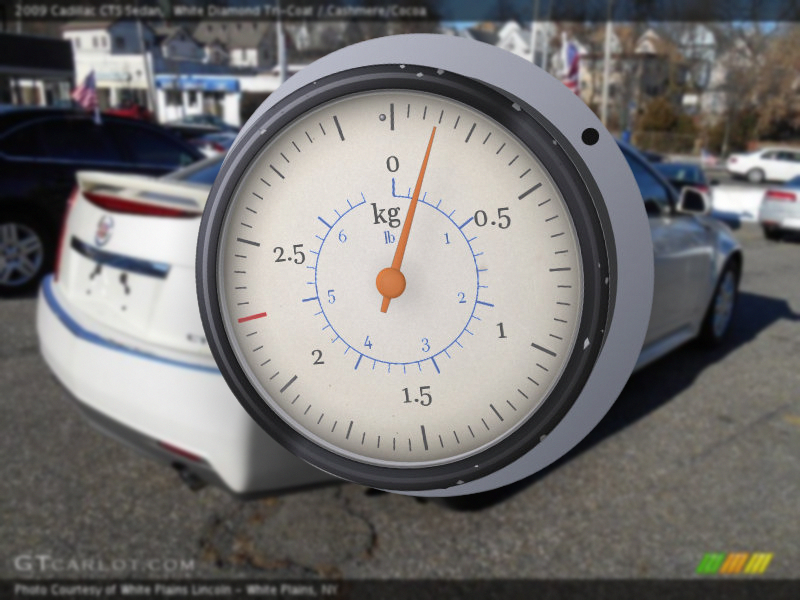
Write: **0.15** kg
